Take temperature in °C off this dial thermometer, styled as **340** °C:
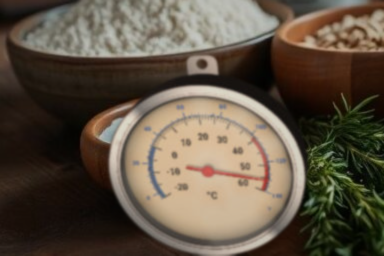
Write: **55** °C
